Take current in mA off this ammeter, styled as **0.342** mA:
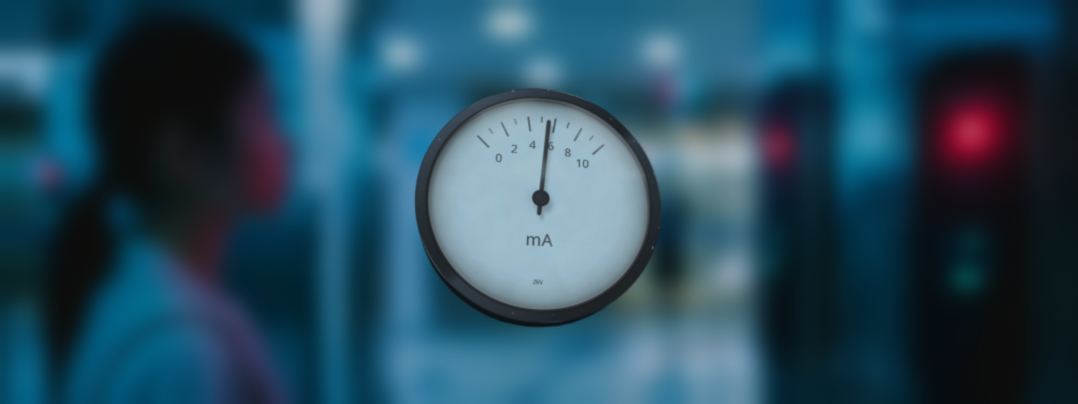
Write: **5.5** mA
